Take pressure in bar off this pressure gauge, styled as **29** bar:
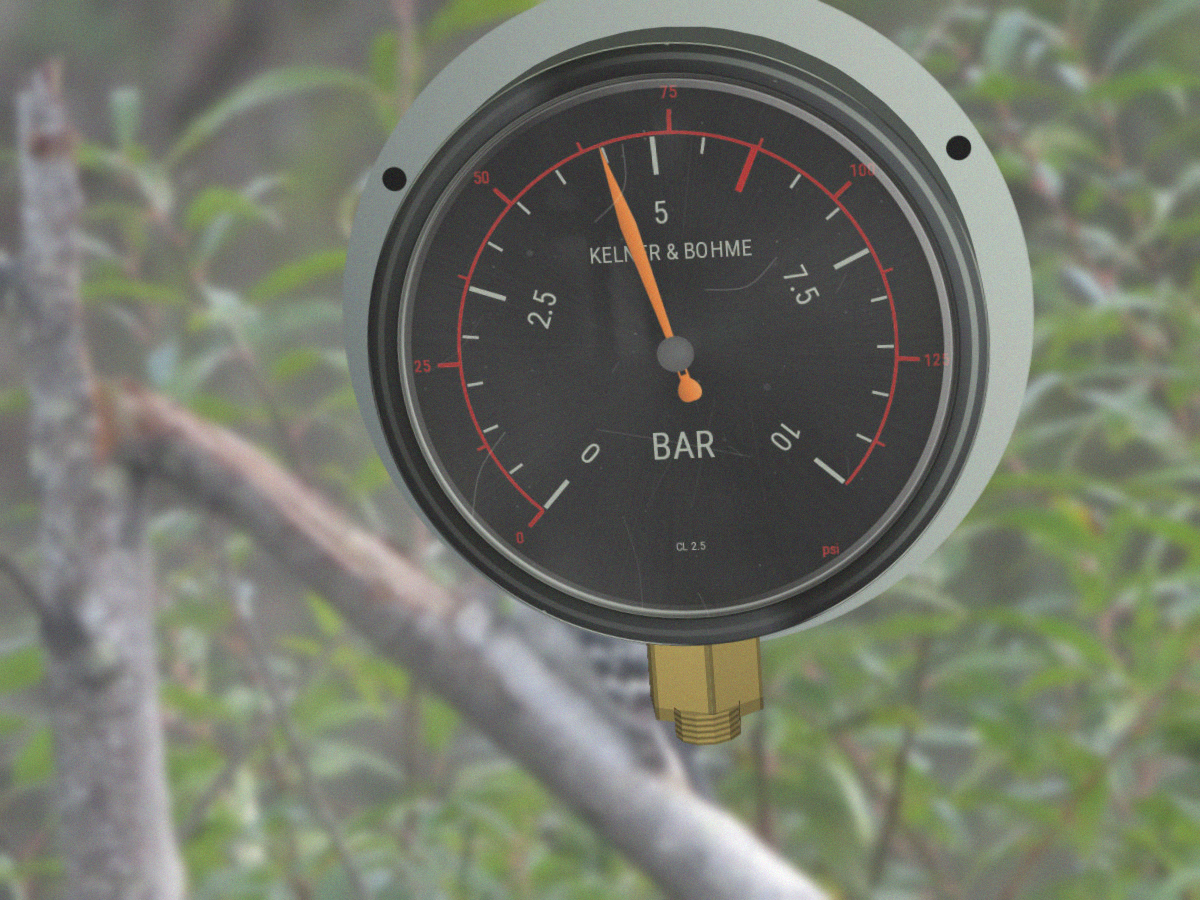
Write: **4.5** bar
